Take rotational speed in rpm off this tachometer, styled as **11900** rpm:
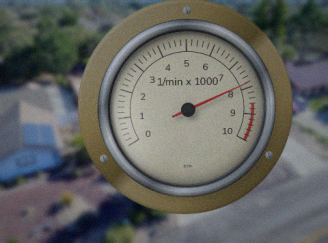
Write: **7800** rpm
